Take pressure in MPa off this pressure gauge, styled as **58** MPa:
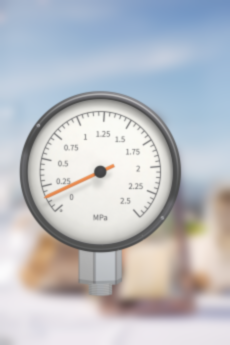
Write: **0.15** MPa
